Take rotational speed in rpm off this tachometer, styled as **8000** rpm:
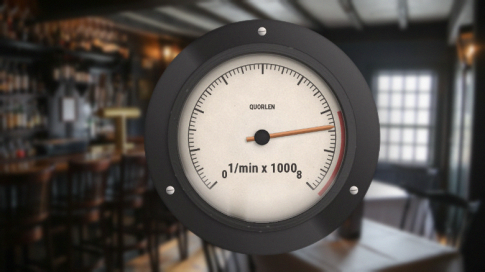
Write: **6400** rpm
